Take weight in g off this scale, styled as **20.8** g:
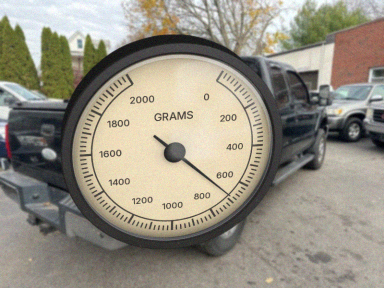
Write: **680** g
